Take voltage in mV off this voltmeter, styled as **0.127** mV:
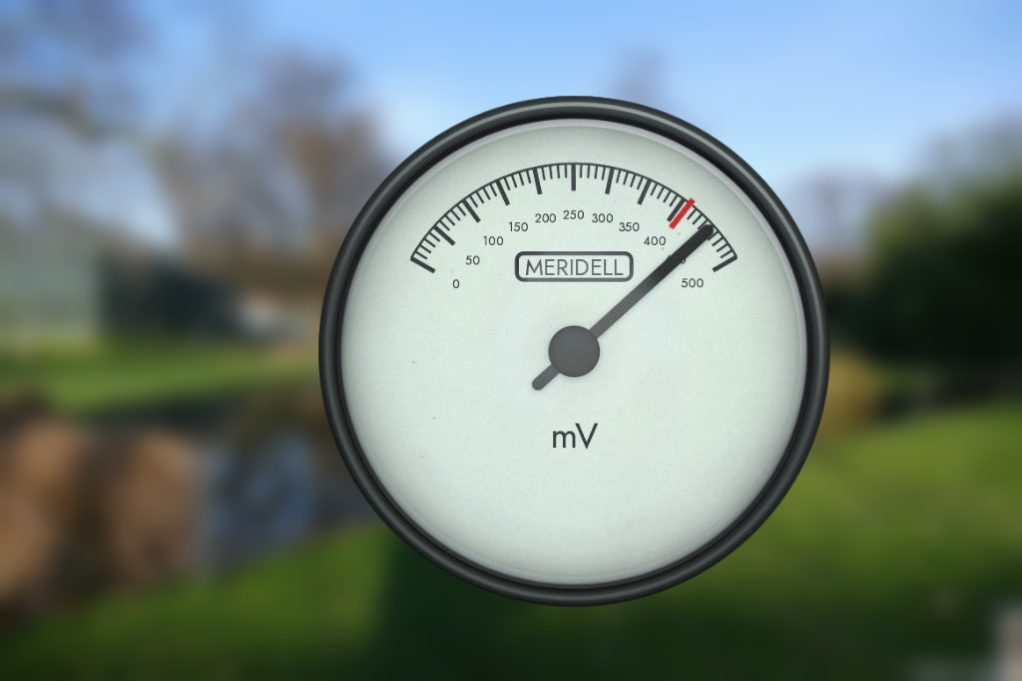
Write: **450** mV
